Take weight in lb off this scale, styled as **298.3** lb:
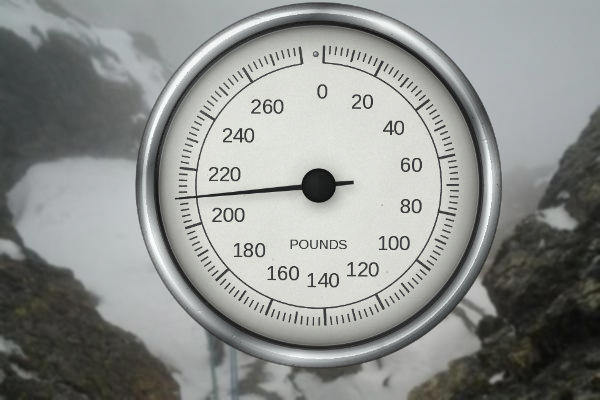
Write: **210** lb
